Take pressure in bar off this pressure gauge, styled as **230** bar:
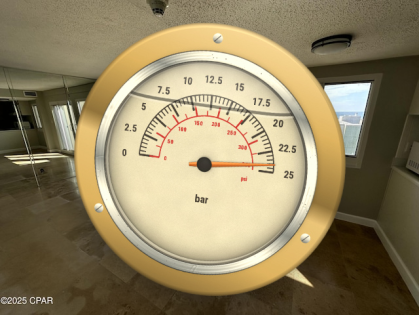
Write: **24** bar
